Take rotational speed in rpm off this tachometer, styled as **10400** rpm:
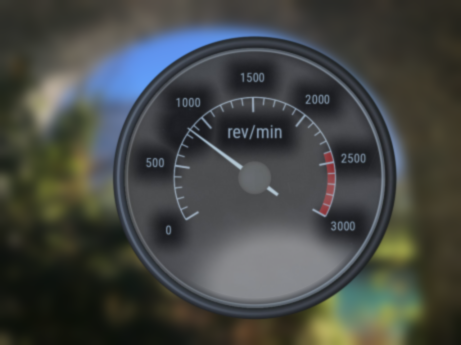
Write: **850** rpm
